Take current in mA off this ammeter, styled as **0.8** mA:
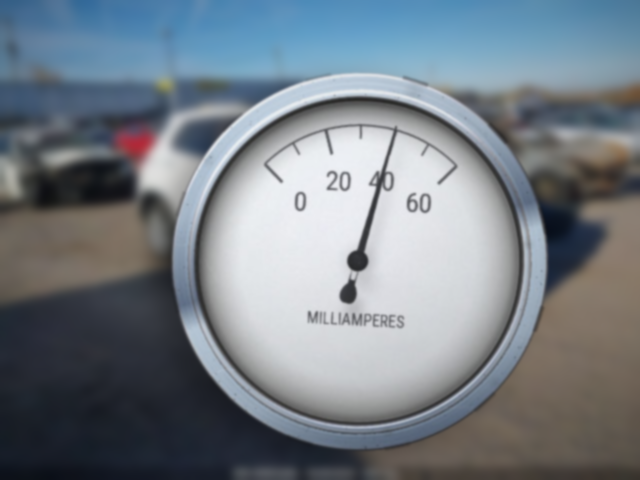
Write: **40** mA
